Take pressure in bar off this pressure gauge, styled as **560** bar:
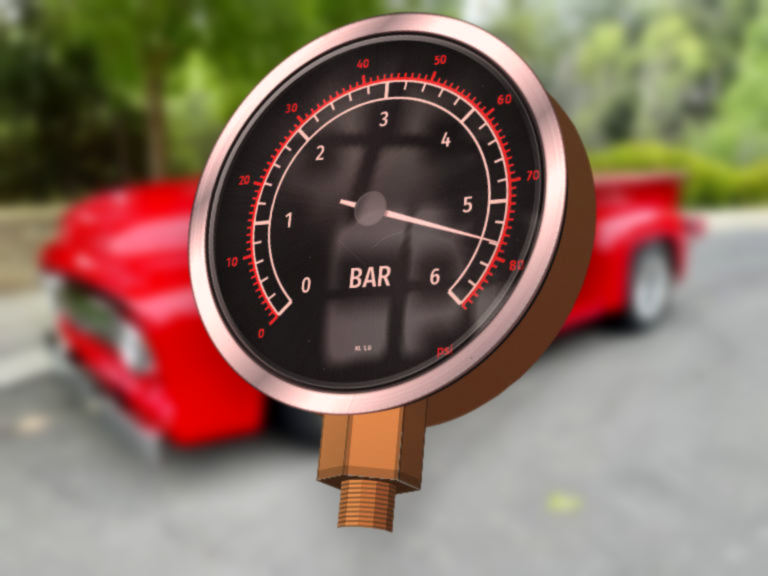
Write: **5.4** bar
